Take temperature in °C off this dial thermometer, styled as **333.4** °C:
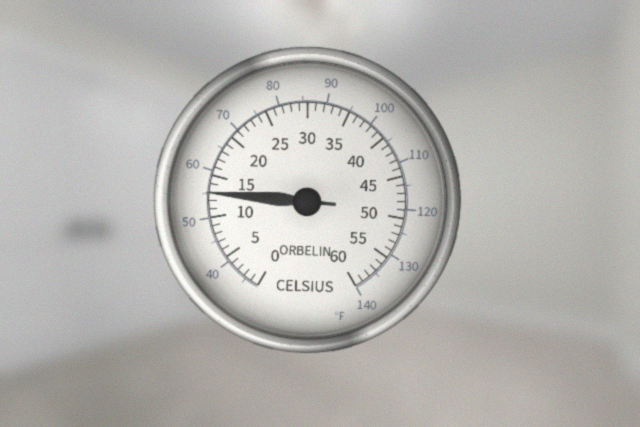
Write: **13** °C
